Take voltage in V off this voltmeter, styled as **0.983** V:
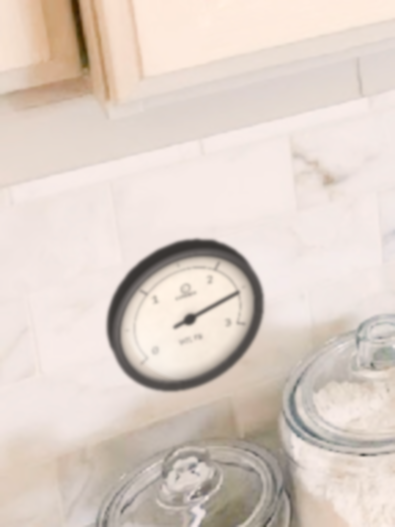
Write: **2.5** V
